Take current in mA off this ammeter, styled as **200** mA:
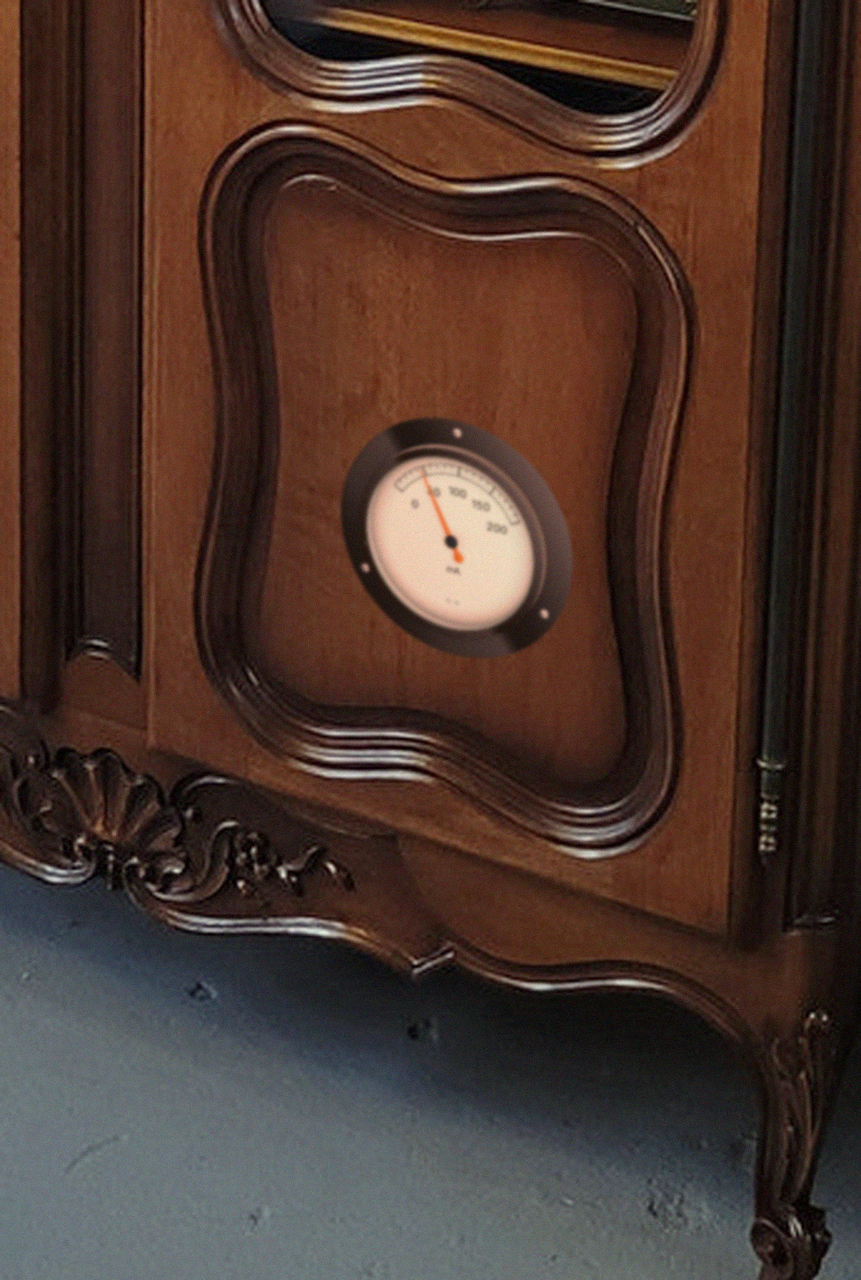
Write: **50** mA
